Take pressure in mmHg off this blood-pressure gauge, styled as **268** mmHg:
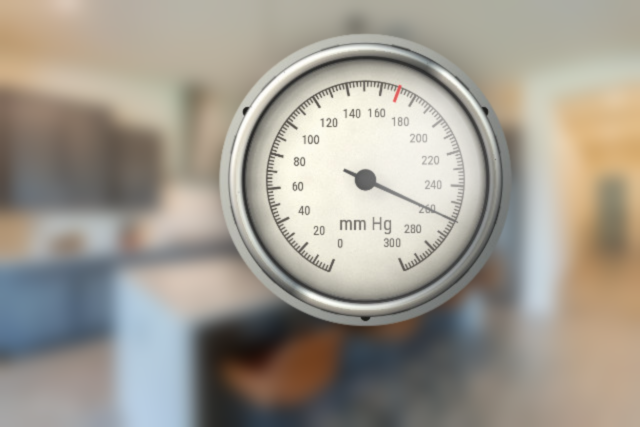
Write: **260** mmHg
